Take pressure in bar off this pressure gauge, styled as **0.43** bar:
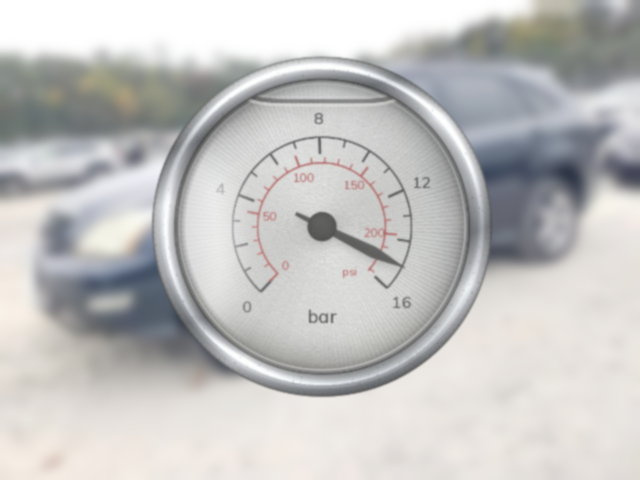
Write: **15** bar
